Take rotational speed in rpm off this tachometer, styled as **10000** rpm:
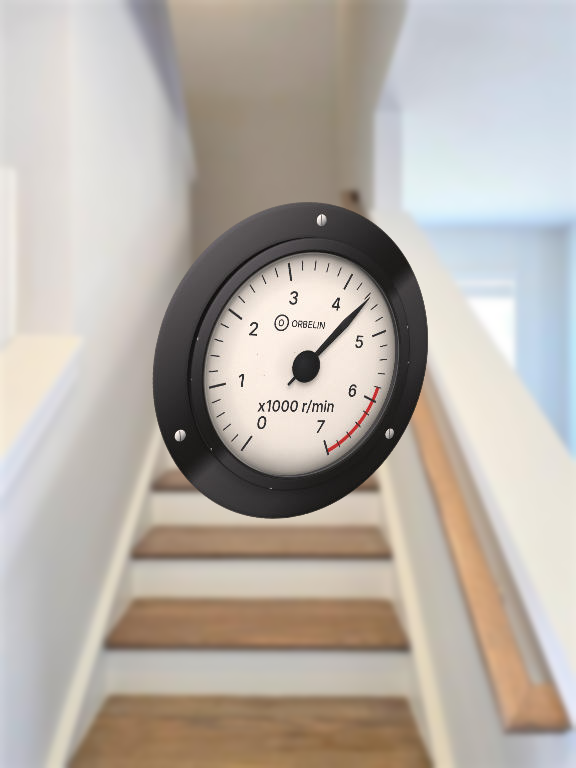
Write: **4400** rpm
